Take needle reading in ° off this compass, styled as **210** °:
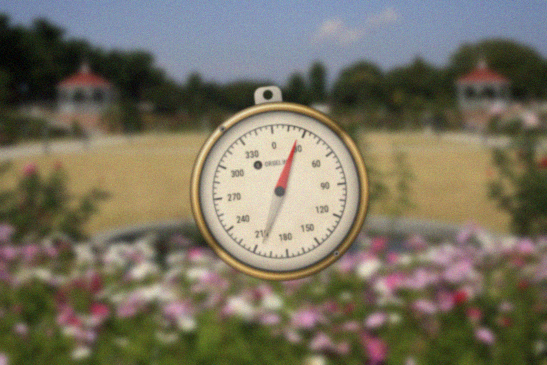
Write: **25** °
